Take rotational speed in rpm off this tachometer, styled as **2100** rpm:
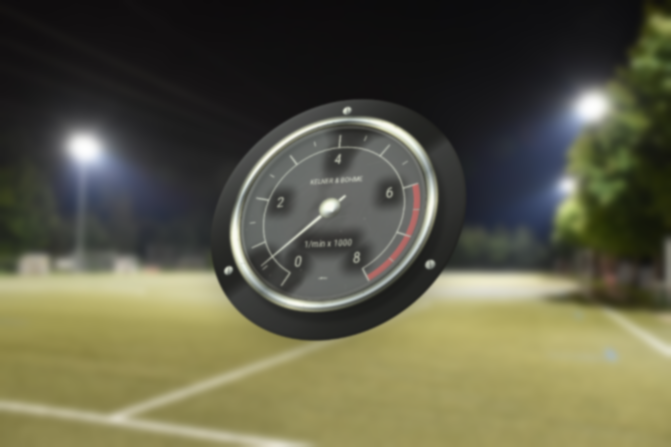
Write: **500** rpm
